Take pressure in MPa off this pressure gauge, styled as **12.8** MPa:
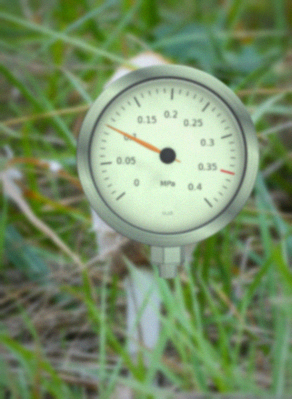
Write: **0.1** MPa
